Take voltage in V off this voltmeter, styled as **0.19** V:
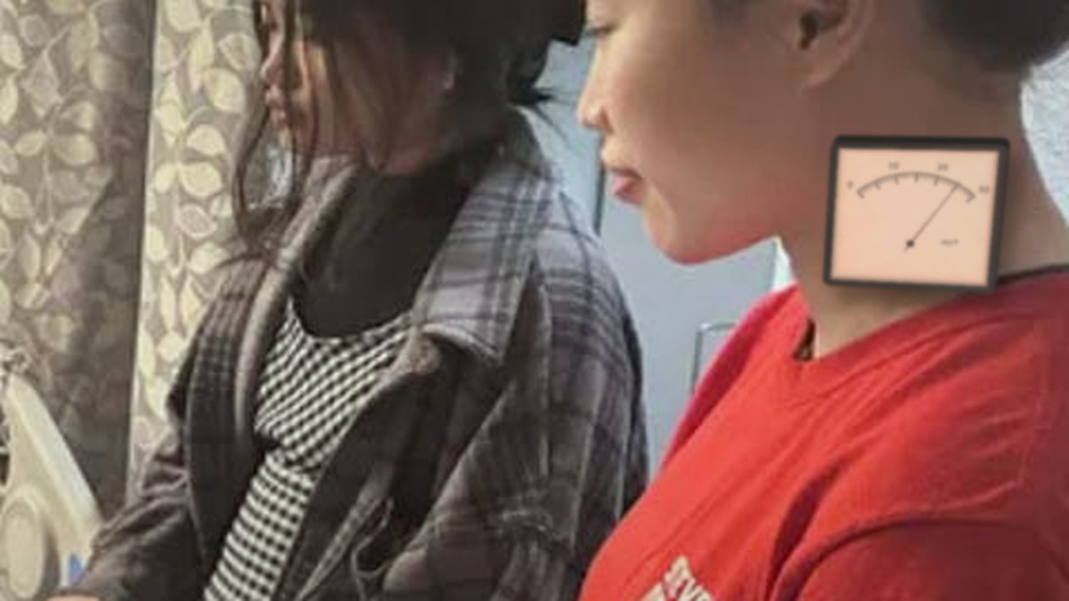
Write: **25** V
